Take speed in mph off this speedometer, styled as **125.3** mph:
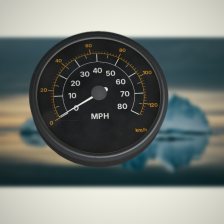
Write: **0** mph
